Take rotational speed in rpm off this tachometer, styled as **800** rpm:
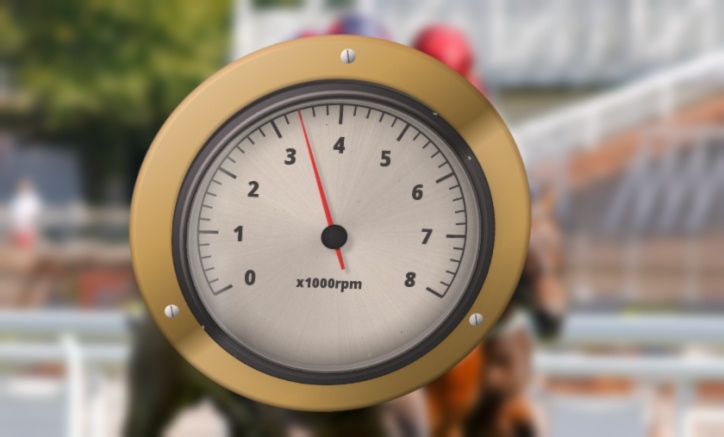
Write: **3400** rpm
